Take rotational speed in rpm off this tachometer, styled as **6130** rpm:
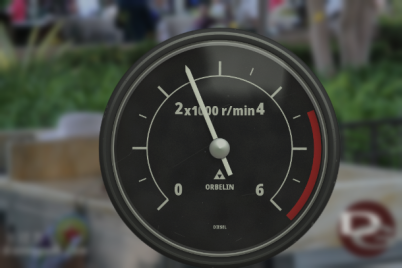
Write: **2500** rpm
